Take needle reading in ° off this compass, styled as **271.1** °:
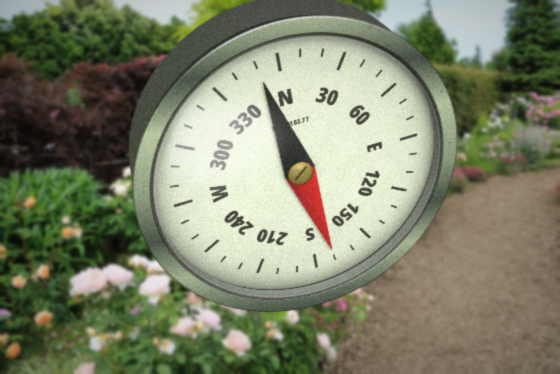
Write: **170** °
